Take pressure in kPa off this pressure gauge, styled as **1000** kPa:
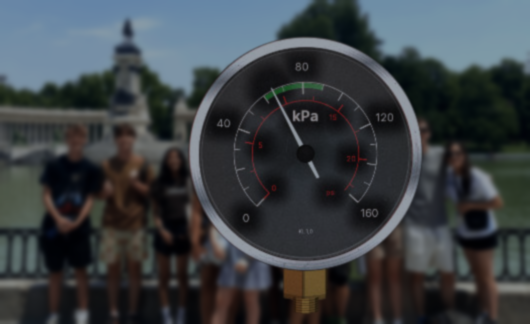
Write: **65** kPa
